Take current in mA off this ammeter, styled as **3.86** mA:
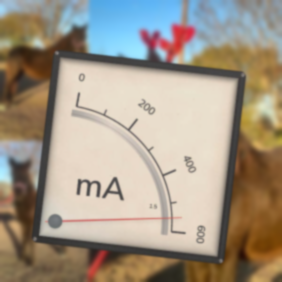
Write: **550** mA
